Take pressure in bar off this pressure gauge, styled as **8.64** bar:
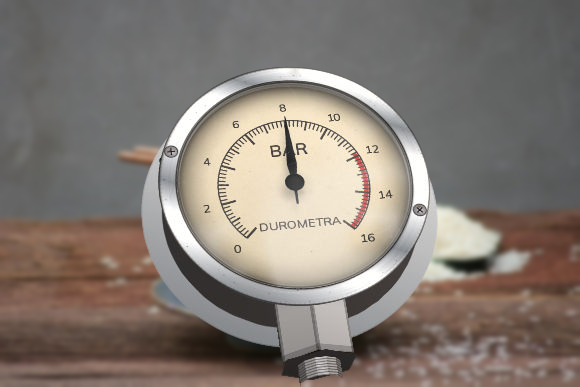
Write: **8** bar
